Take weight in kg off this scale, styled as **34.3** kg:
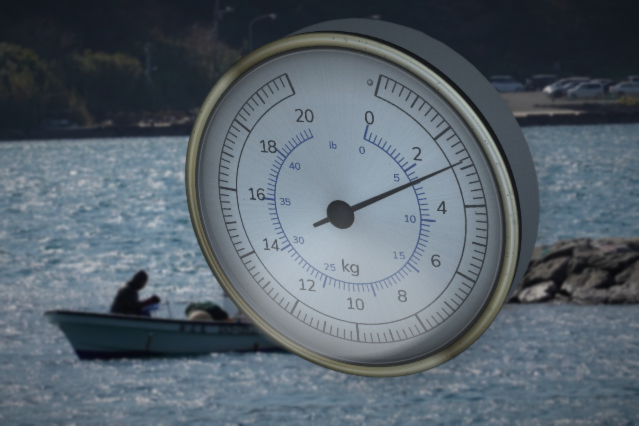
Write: **2.8** kg
